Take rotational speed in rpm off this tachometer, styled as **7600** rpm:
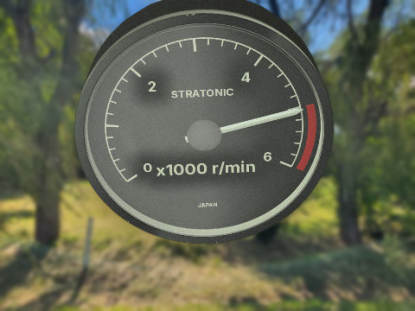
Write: **5000** rpm
